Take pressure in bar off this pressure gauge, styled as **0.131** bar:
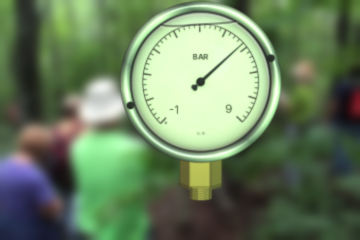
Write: **5.8** bar
